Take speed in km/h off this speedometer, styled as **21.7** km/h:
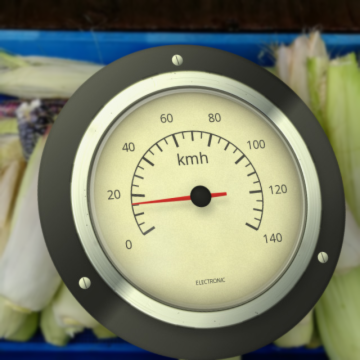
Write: **15** km/h
